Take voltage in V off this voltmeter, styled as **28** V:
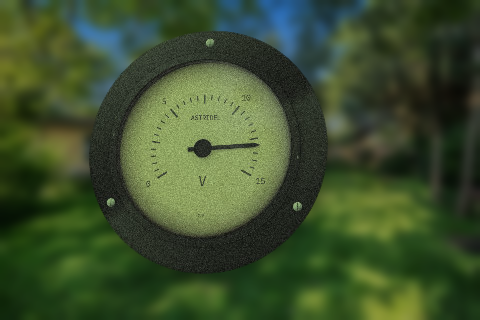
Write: **13** V
